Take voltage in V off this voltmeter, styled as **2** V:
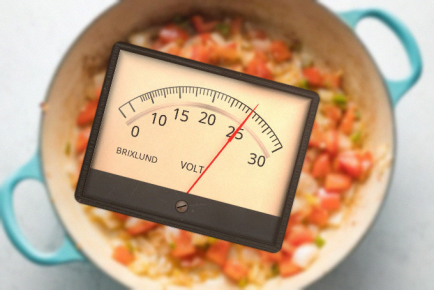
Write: **25** V
